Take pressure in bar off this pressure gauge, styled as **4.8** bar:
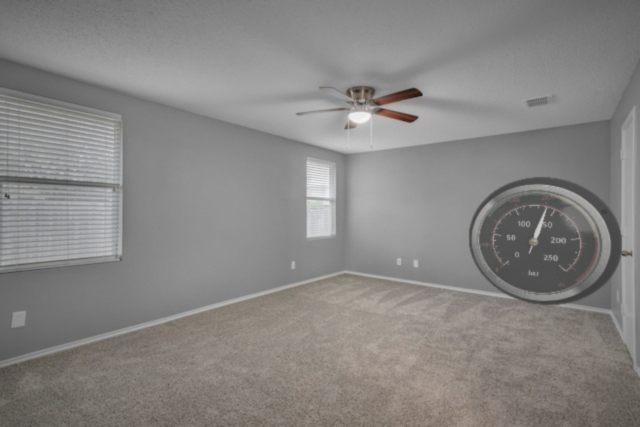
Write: **140** bar
